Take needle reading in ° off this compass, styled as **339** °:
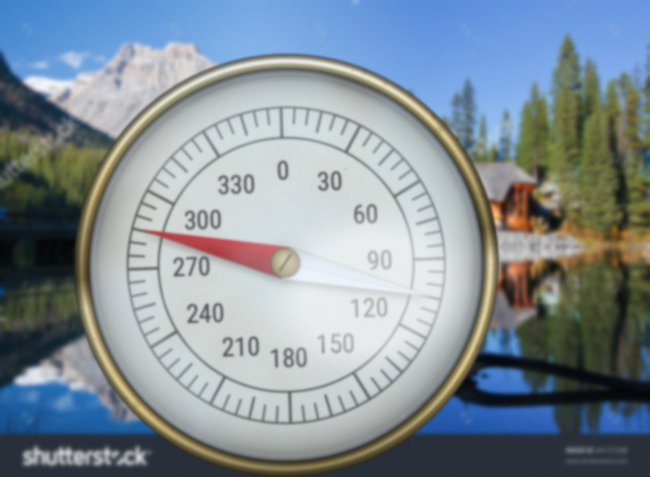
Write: **285** °
